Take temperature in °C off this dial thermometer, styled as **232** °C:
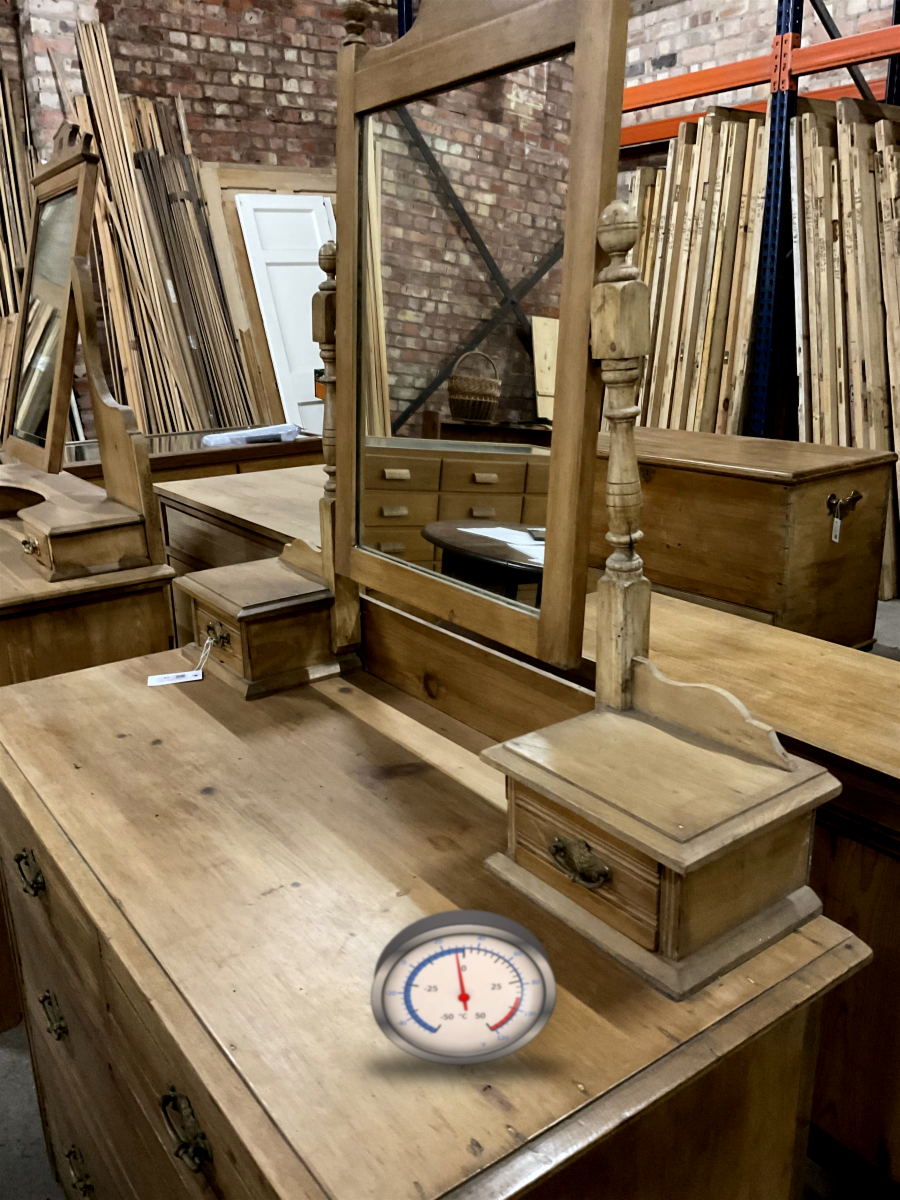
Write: **-2.5** °C
